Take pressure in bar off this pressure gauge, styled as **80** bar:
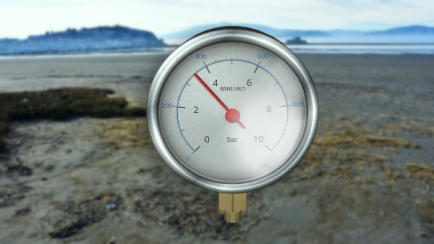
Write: **3.5** bar
